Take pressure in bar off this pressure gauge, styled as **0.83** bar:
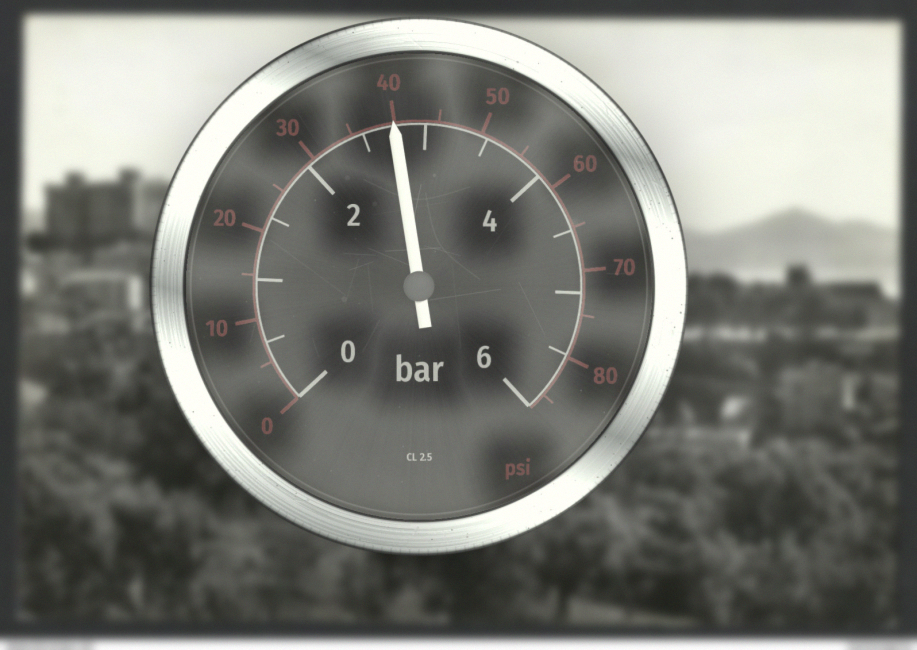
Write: **2.75** bar
